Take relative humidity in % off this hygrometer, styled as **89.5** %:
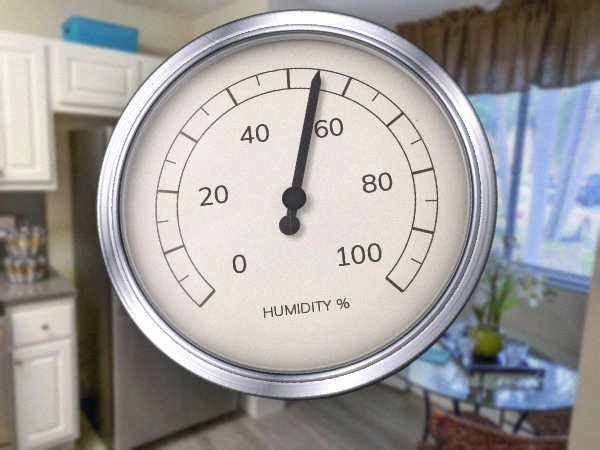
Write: **55** %
